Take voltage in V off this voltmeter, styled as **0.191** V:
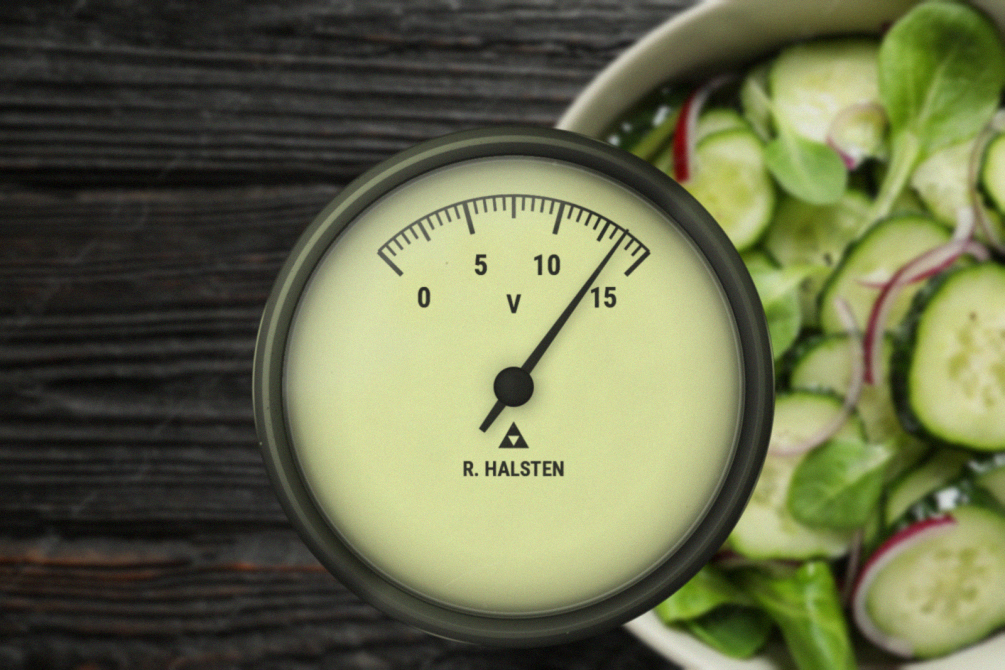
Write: **13.5** V
